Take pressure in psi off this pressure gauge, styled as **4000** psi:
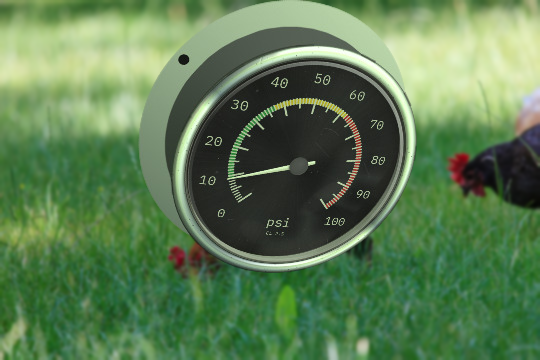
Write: **10** psi
